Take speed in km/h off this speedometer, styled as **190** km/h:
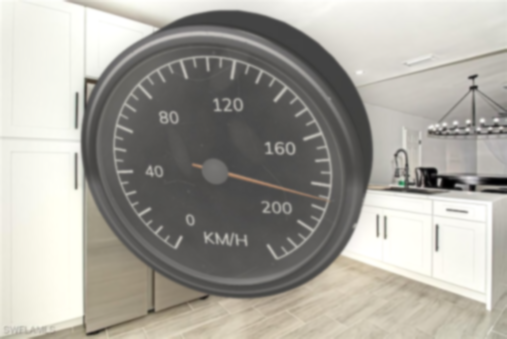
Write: **185** km/h
